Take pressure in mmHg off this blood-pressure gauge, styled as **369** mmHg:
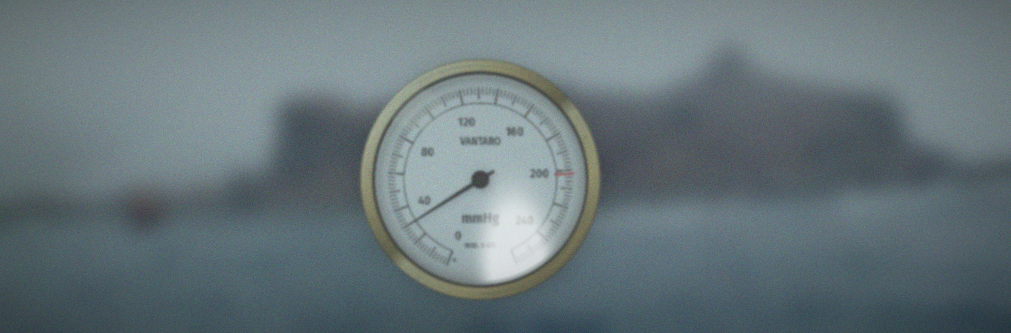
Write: **30** mmHg
